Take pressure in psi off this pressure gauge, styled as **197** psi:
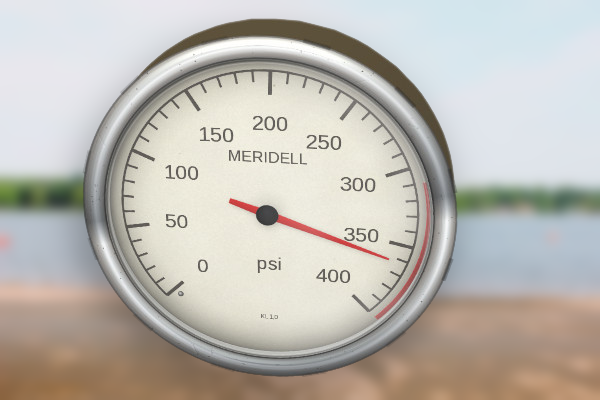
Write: **360** psi
